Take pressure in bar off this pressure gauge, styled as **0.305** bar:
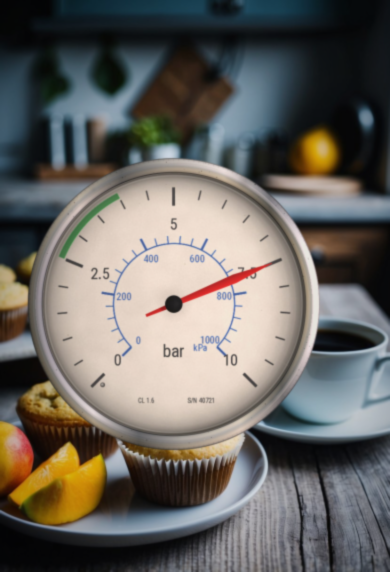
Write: **7.5** bar
